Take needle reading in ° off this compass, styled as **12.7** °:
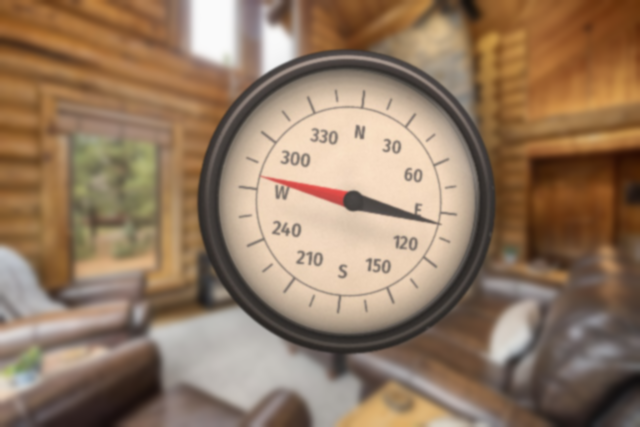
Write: **277.5** °
